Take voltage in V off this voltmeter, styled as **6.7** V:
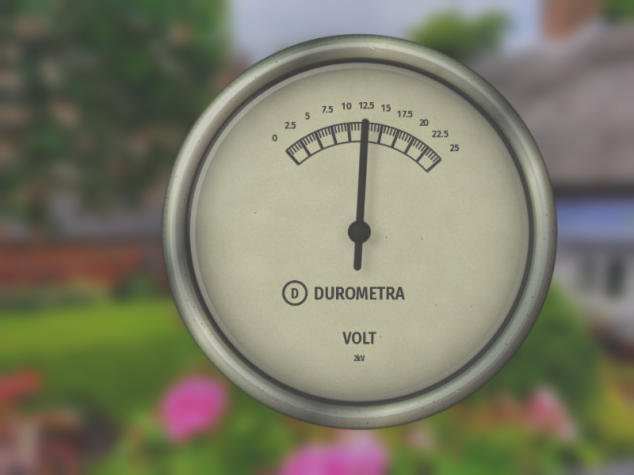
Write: **12.5** V
